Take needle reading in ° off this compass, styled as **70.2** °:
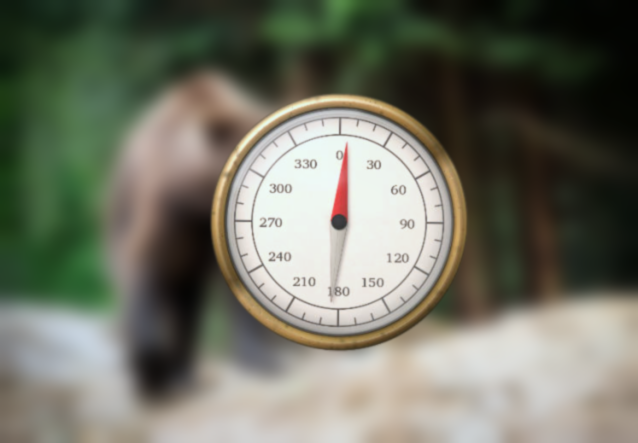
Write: **5** °
